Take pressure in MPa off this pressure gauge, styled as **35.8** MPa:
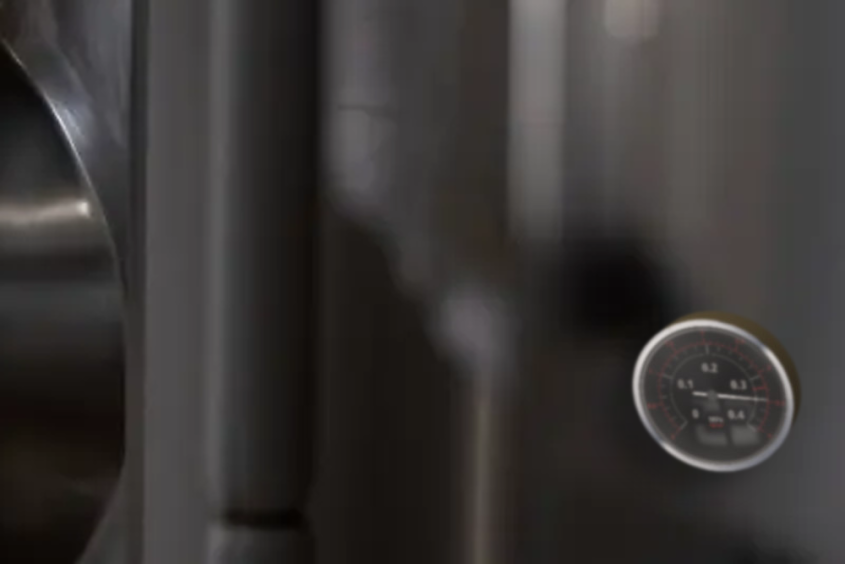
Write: **0.34** MPa
